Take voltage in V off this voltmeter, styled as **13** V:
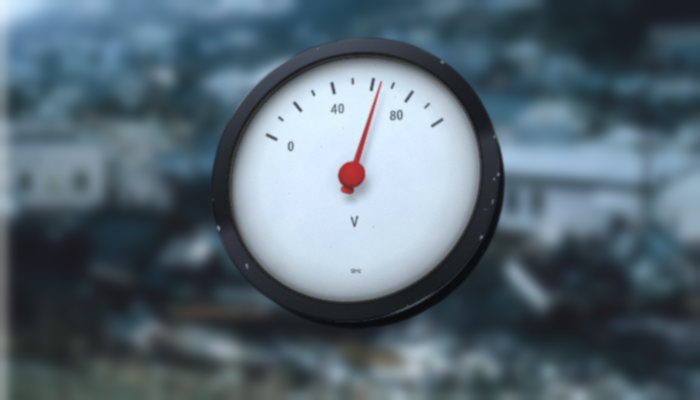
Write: **65** V
